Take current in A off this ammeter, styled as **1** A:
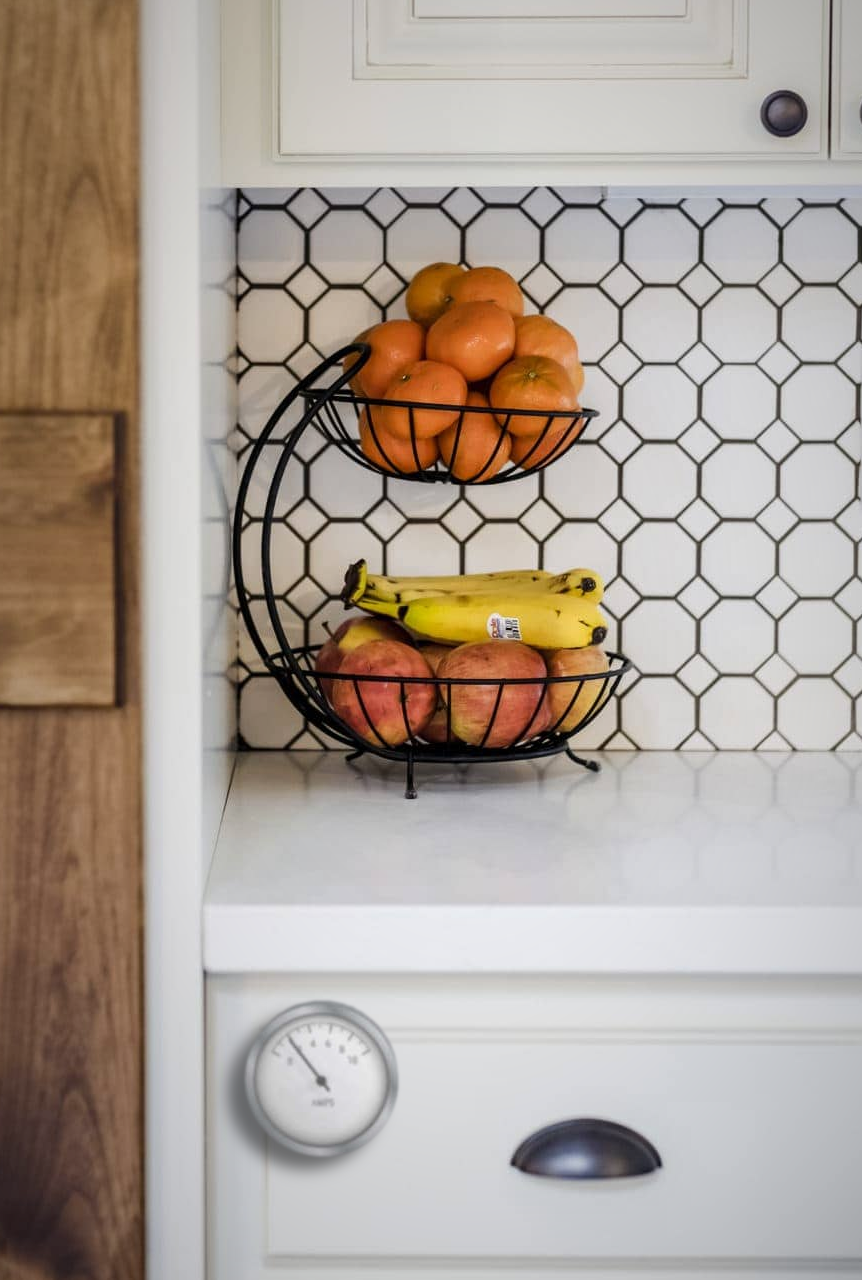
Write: **2** A
